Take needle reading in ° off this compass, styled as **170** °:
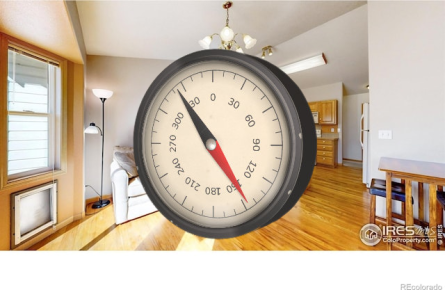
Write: **145** °
